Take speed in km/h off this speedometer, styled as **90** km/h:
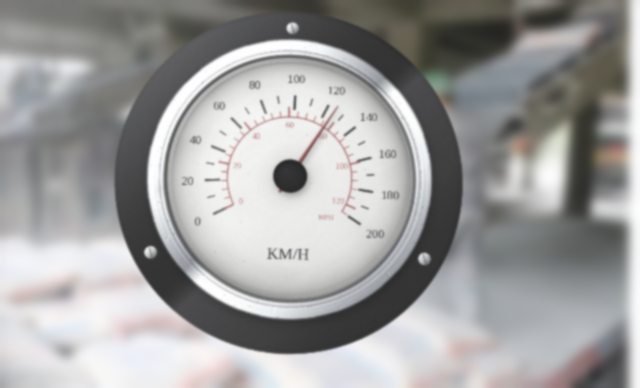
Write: **125** km/h
